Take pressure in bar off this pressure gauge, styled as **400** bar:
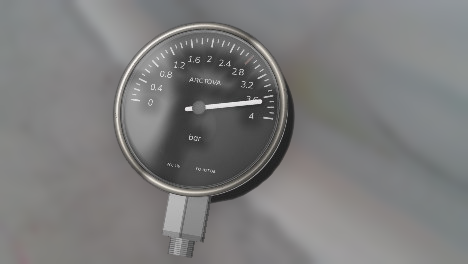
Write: **3.7** bar
